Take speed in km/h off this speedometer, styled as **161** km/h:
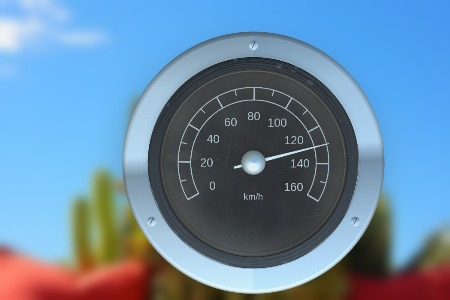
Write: **130** km/h
